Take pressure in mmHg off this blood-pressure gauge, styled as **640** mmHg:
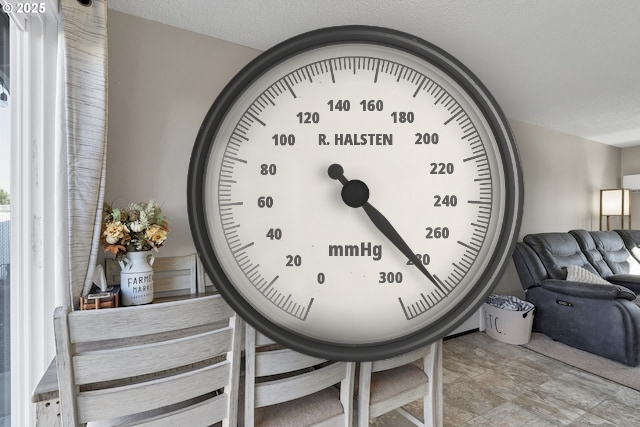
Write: **282** mmHg
